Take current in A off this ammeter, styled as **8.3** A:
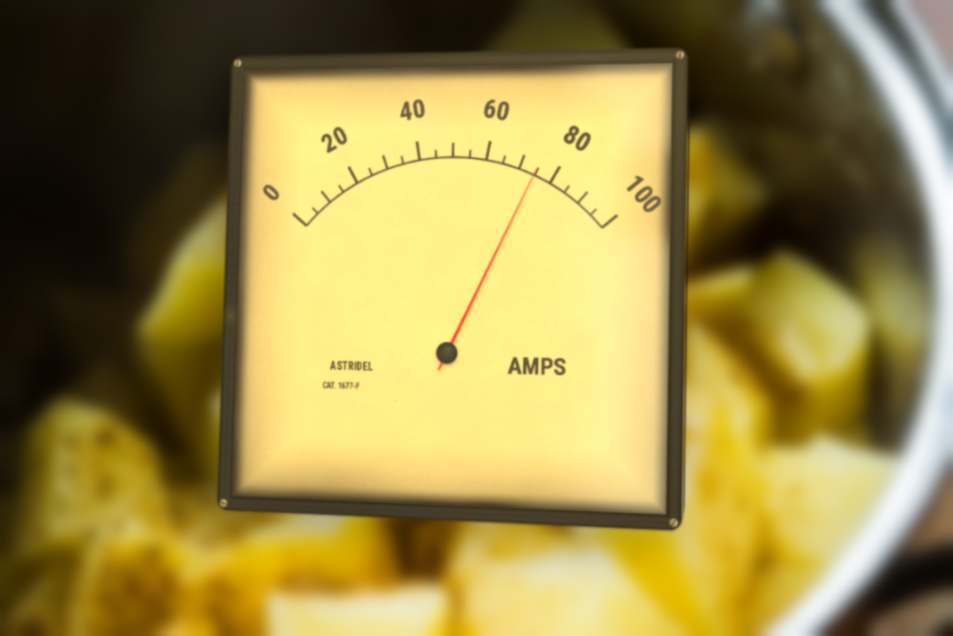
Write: **75** A
